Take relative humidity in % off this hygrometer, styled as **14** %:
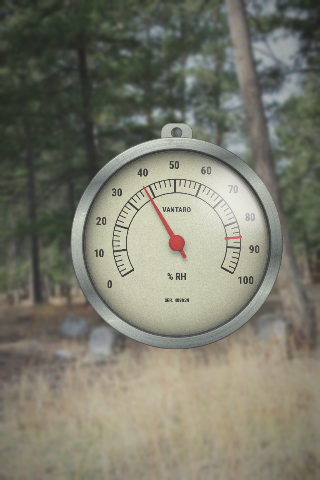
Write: **38** %
